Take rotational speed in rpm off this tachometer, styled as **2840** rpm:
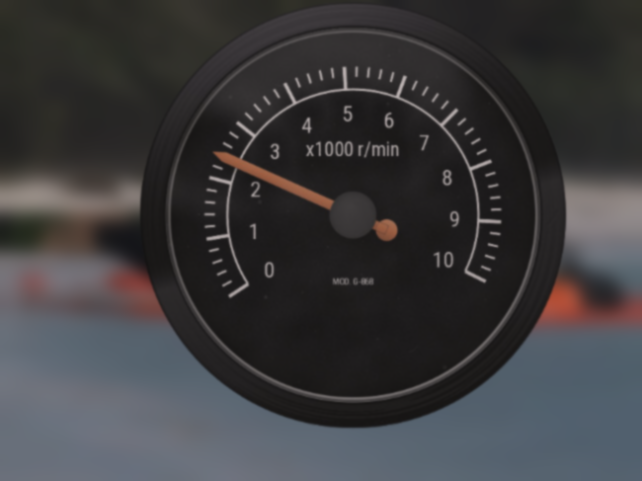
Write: **2400** rpm
